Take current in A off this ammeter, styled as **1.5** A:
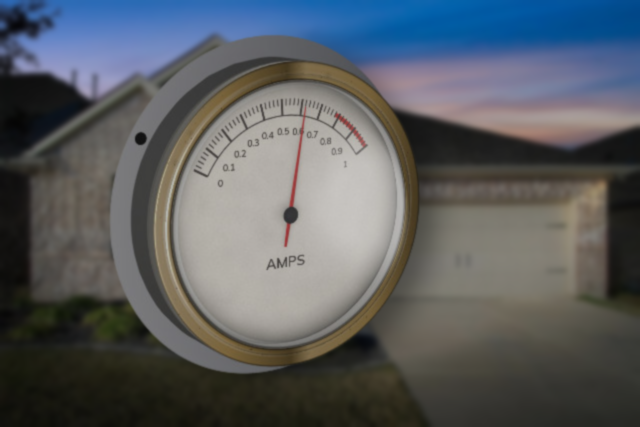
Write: **0.6** A
